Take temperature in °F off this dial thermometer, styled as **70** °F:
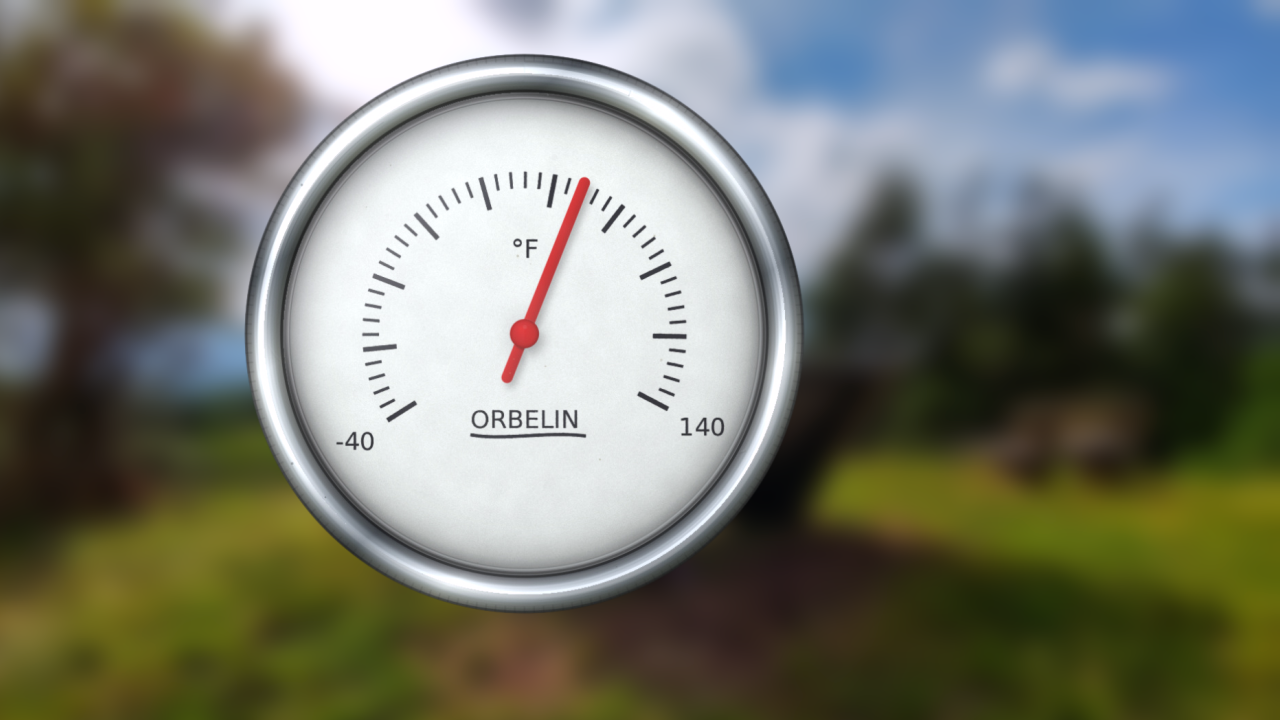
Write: **68** °F
